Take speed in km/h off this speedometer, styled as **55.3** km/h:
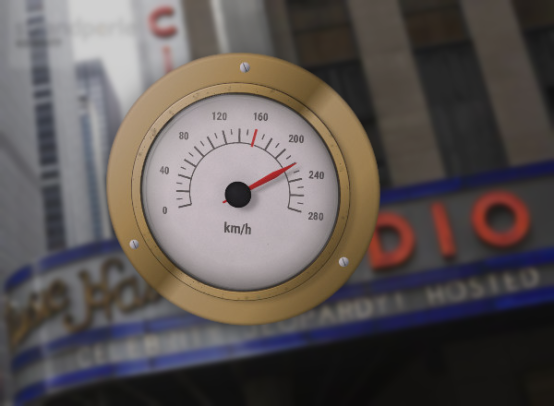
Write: **220** km/h
